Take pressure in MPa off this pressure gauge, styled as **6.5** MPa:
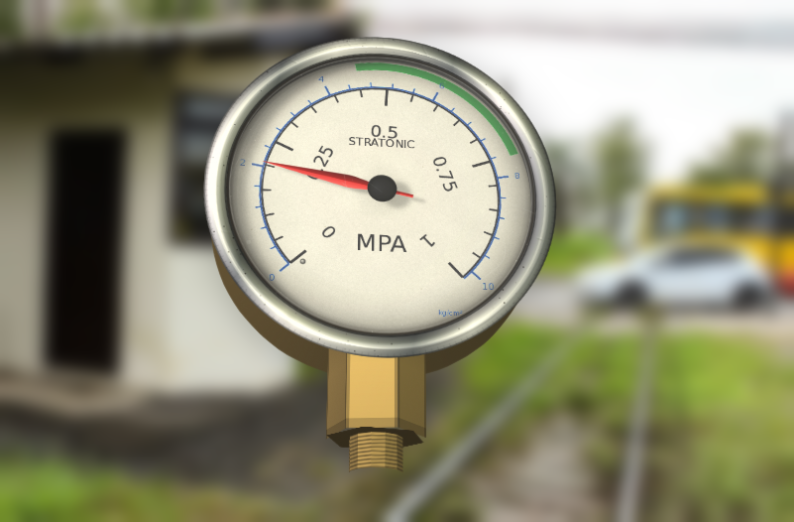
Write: **0.2** MPa
